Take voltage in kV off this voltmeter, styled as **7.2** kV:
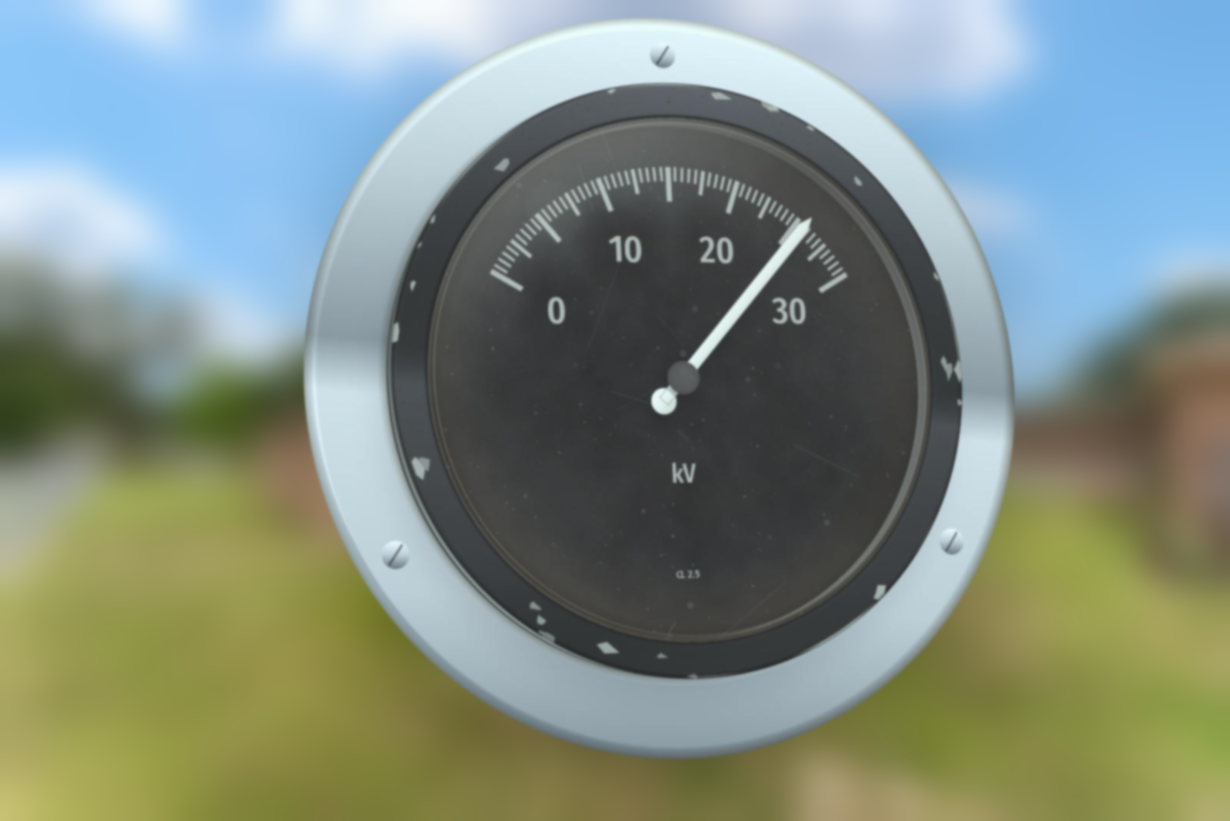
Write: **25.5** kV
